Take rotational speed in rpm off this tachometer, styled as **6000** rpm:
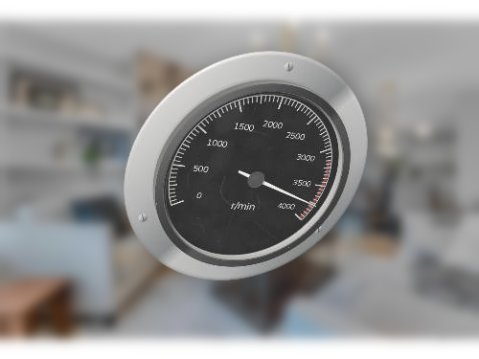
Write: **3750** rpm
